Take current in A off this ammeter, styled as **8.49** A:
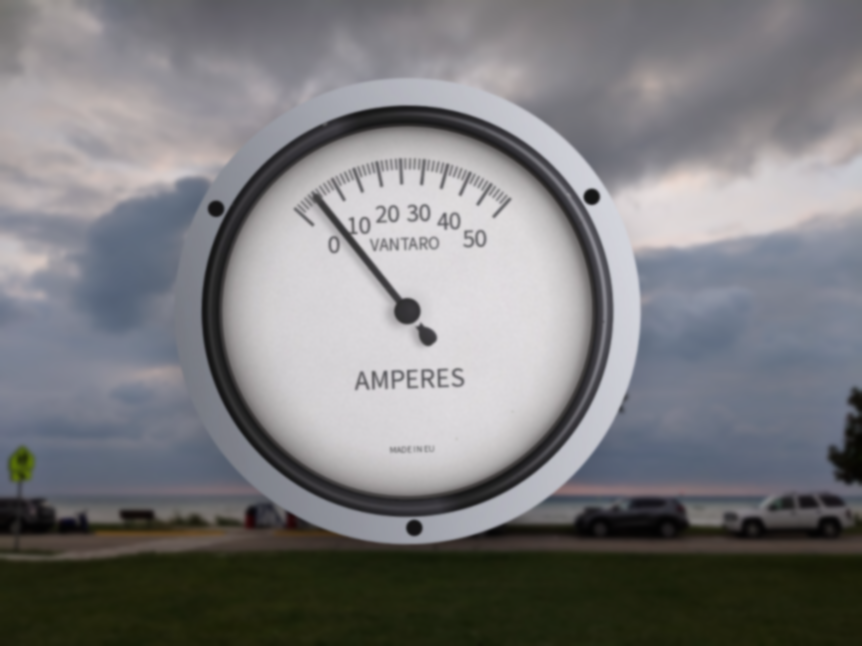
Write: **5** A
